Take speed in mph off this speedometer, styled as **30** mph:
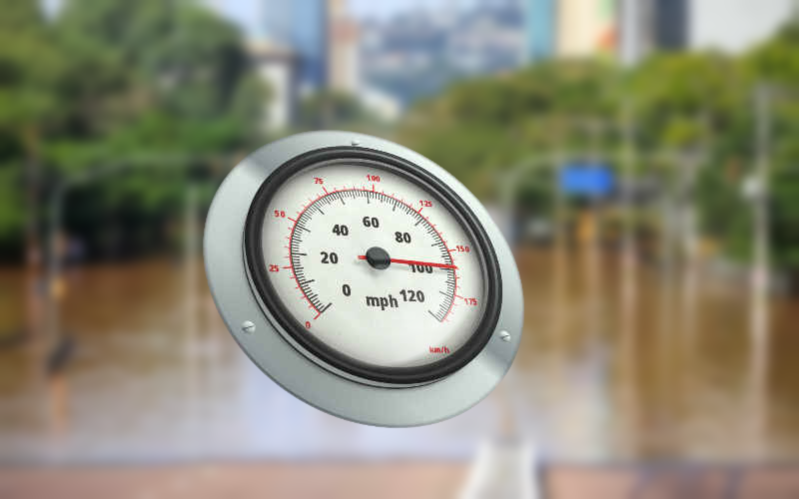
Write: **100** mph
